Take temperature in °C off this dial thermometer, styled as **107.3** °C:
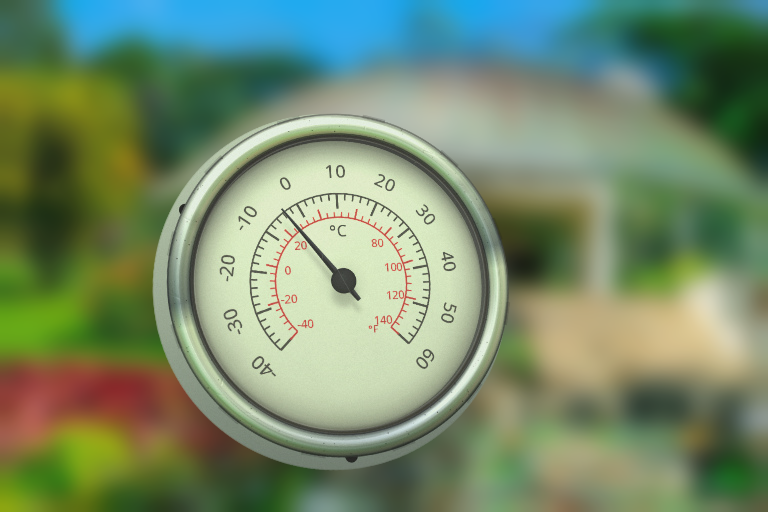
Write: **-4** °C
